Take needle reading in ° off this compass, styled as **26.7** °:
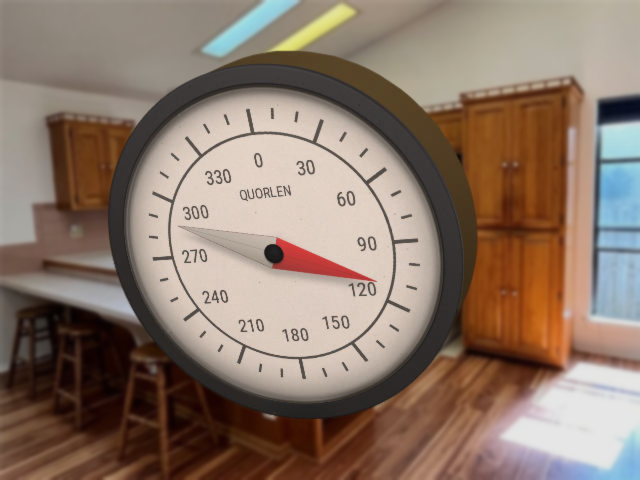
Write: **110** °
